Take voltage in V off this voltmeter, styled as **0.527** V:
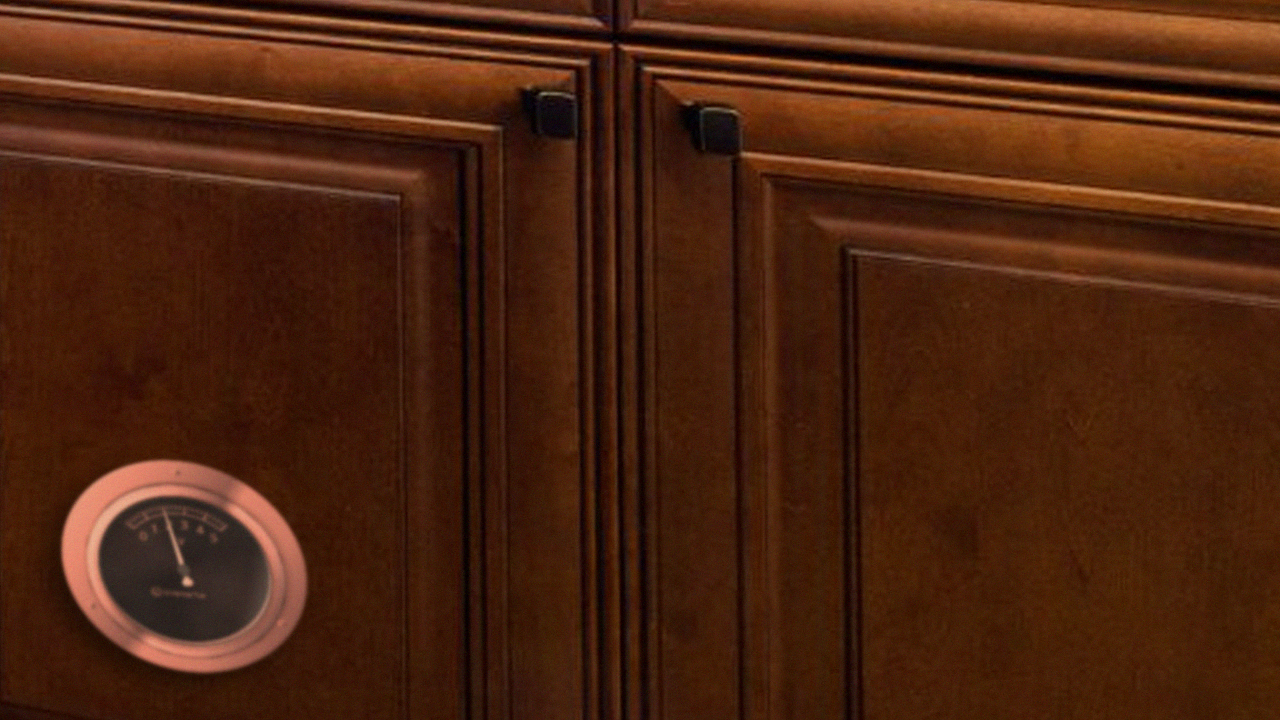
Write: **2** V
